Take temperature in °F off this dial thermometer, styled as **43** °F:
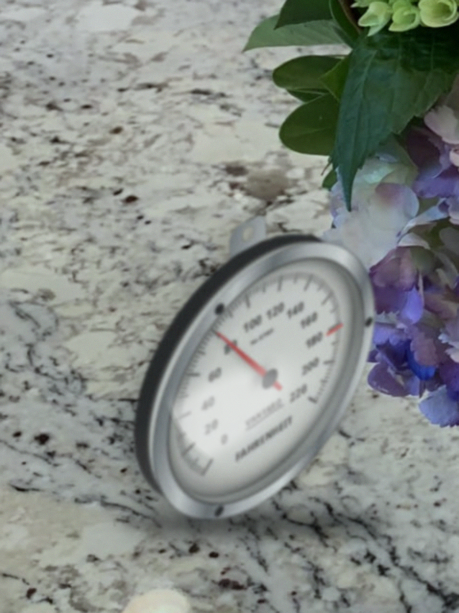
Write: **80** °F
